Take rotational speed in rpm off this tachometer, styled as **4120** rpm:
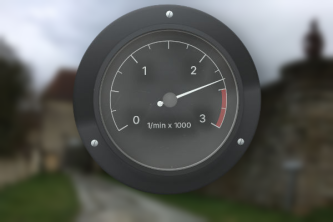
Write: **2375** rpm
